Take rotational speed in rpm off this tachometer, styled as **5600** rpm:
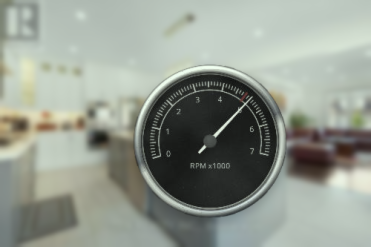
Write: **5000** rpm
